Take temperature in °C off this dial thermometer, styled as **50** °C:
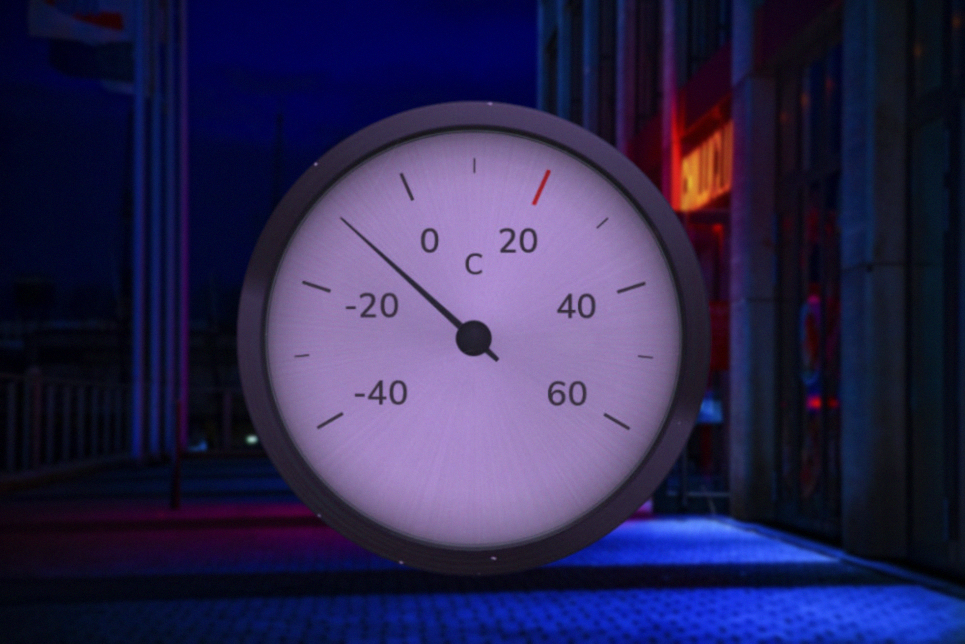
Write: **-10** °C
